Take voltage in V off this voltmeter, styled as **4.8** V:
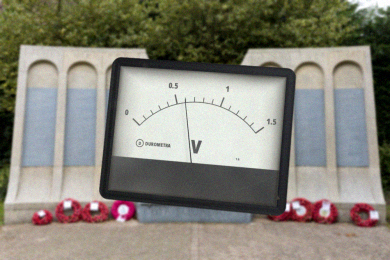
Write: **0.6** V
